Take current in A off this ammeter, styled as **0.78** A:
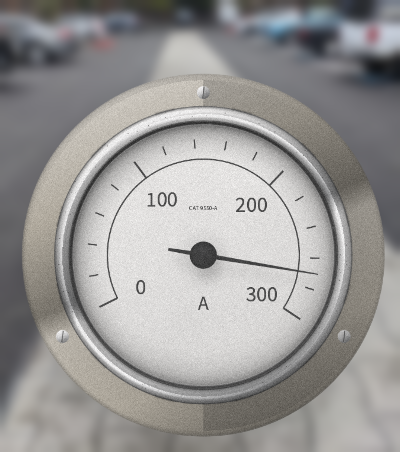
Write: **270** A
